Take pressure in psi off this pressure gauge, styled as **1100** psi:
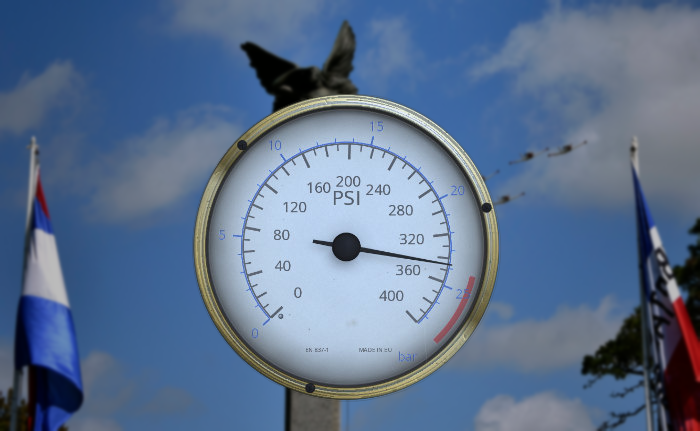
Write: **345** psi
